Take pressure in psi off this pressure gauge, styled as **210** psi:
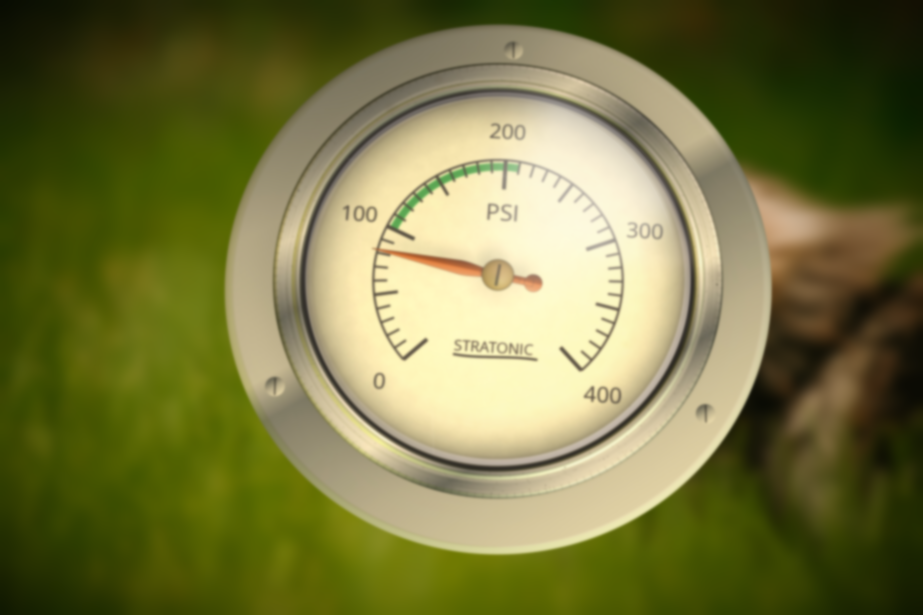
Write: **80** psi
